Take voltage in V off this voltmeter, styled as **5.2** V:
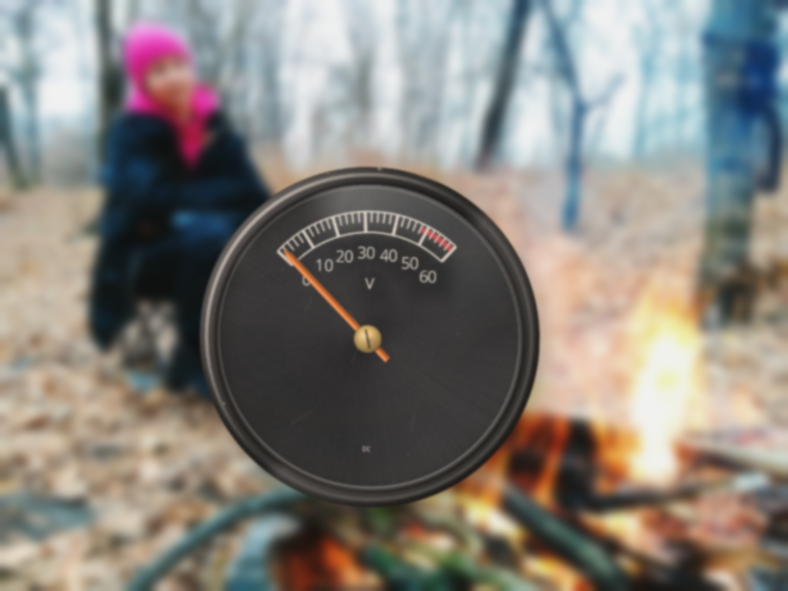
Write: **2** V
